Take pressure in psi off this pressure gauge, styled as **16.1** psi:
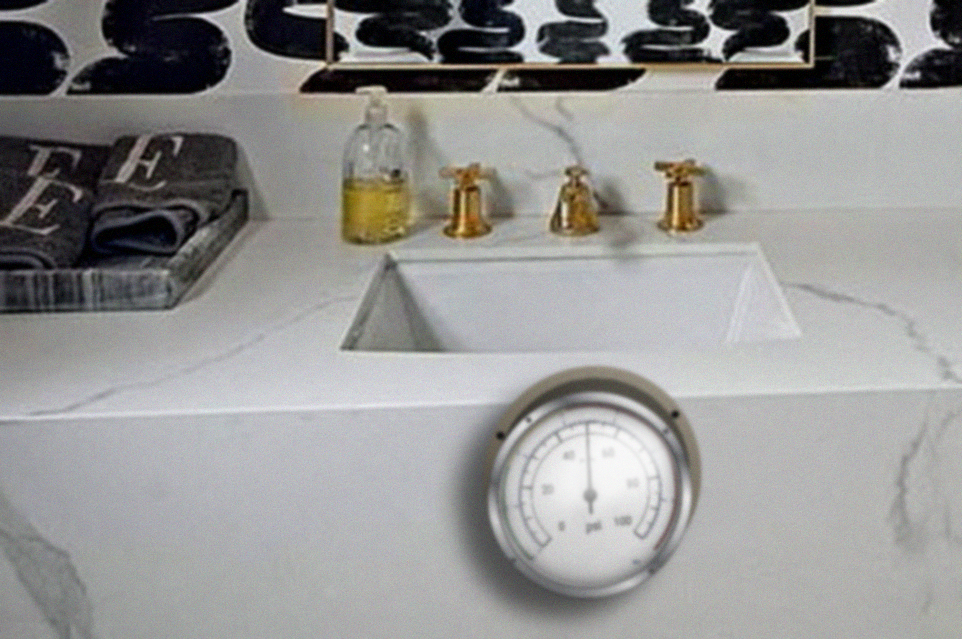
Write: **50** psi
